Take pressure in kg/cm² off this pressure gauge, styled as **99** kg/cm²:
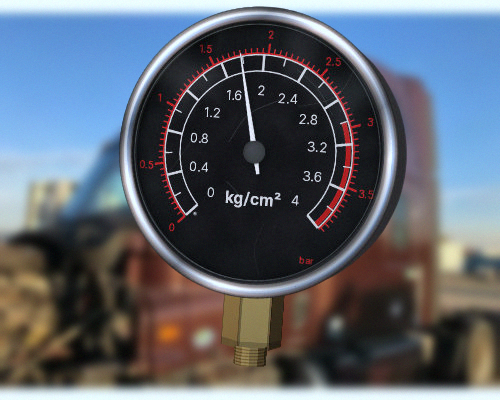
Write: **1.8** kg/cm²
